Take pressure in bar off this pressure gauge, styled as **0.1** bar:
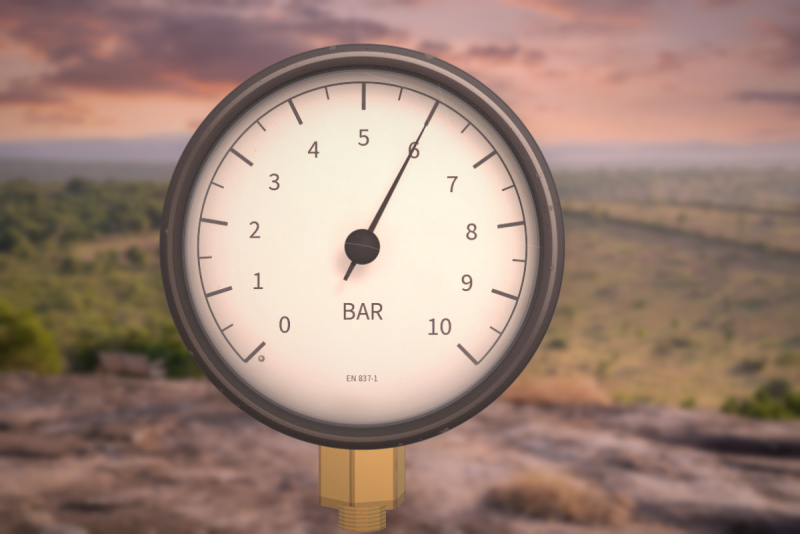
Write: **6** bar
